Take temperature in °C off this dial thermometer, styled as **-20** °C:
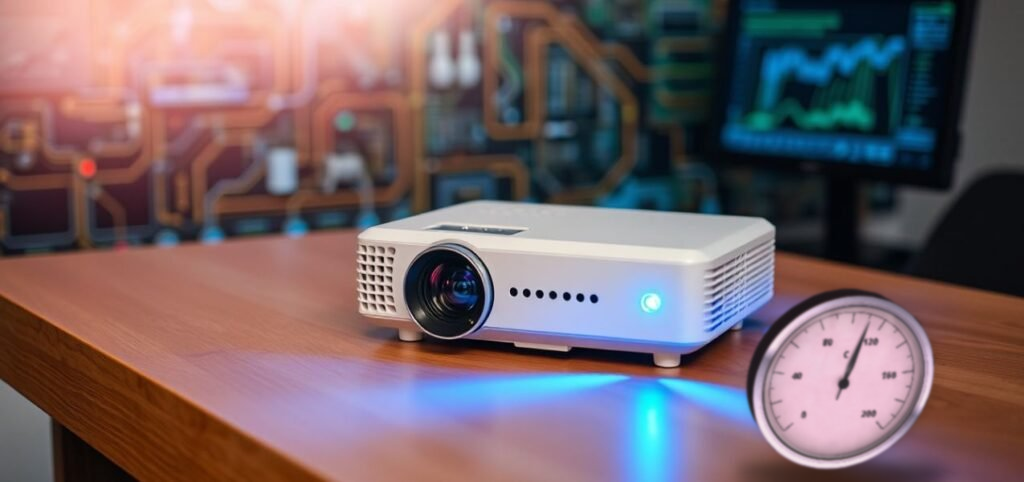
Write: **110** °C
